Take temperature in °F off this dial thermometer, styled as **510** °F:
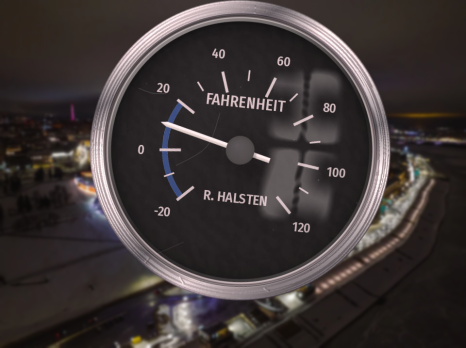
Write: **10** °F
